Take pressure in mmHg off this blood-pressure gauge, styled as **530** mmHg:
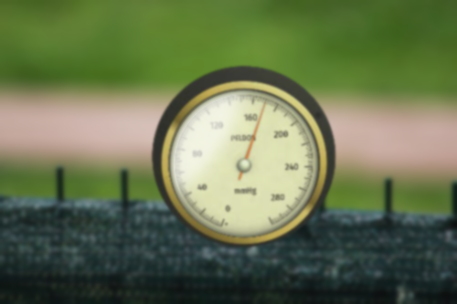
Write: **170** mmHg
